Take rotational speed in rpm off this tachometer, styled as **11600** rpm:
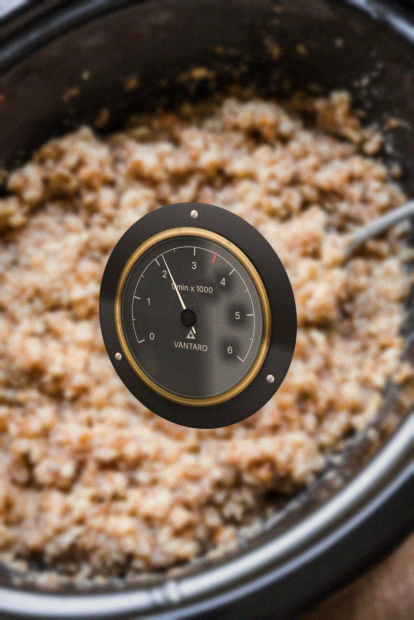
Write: **2250** rpm
